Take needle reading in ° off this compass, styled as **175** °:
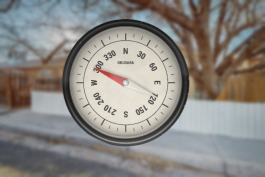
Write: **295** °
